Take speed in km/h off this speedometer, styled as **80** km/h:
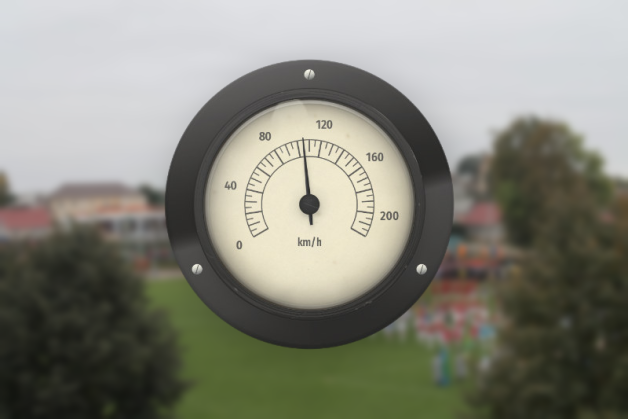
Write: **105** km/h
